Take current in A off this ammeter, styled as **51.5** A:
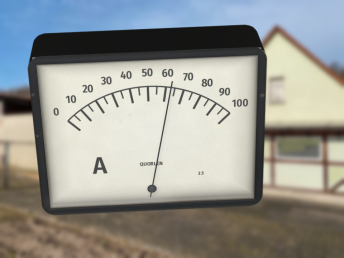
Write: **62.5** A
